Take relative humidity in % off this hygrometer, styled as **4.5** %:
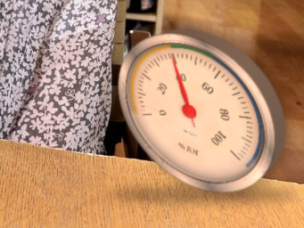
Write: **40** %
